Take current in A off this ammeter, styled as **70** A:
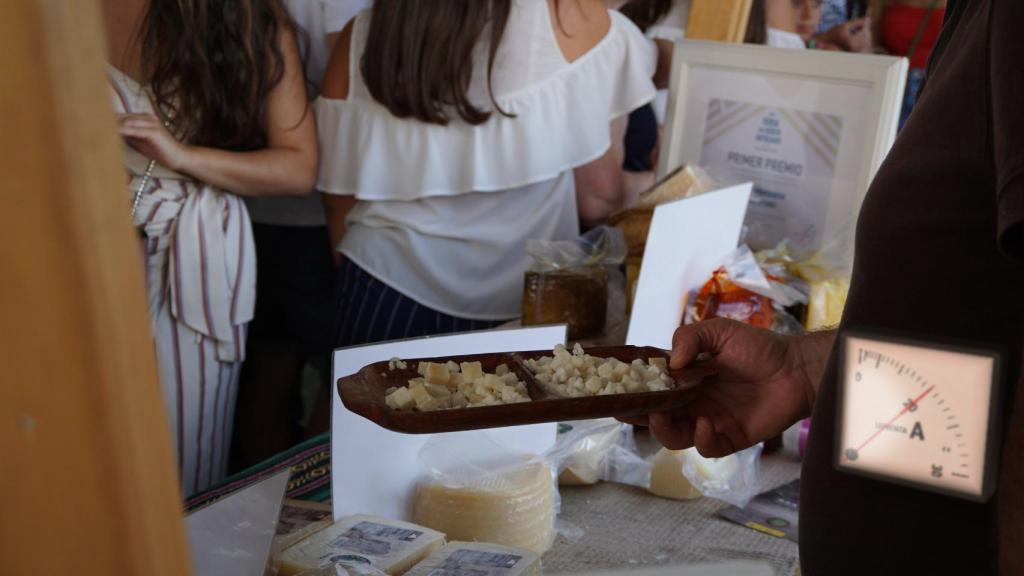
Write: **20** A
